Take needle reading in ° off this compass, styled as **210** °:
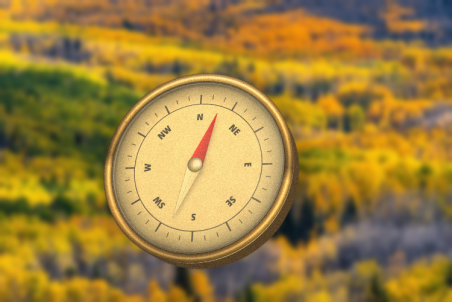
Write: **20** °
